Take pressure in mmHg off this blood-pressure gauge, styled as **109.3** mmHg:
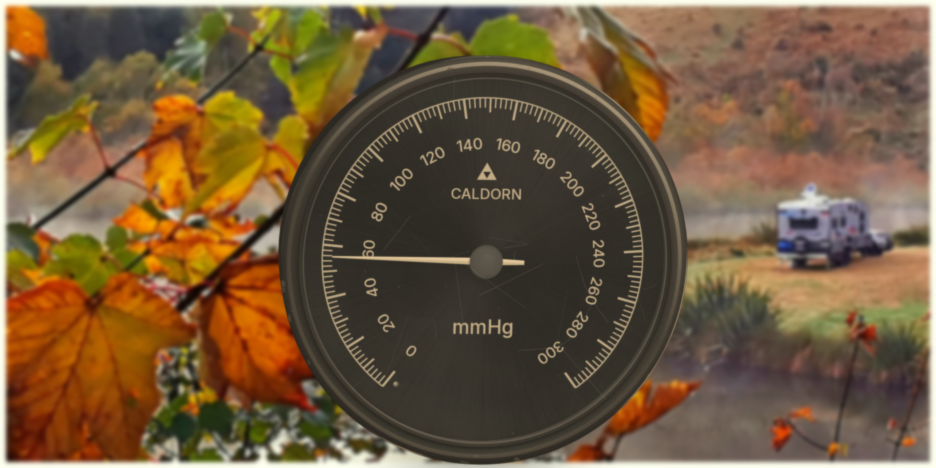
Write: **56** mmHg
